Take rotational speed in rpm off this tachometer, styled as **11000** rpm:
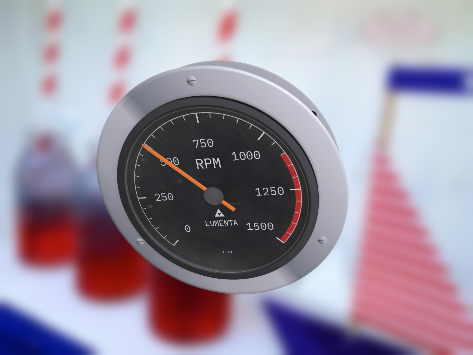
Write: **500** rpm
